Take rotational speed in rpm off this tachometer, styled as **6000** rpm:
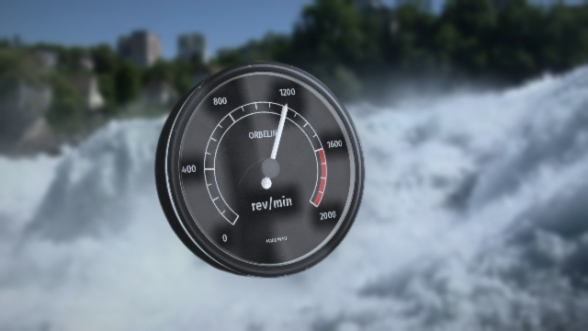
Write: **1200** rpm
